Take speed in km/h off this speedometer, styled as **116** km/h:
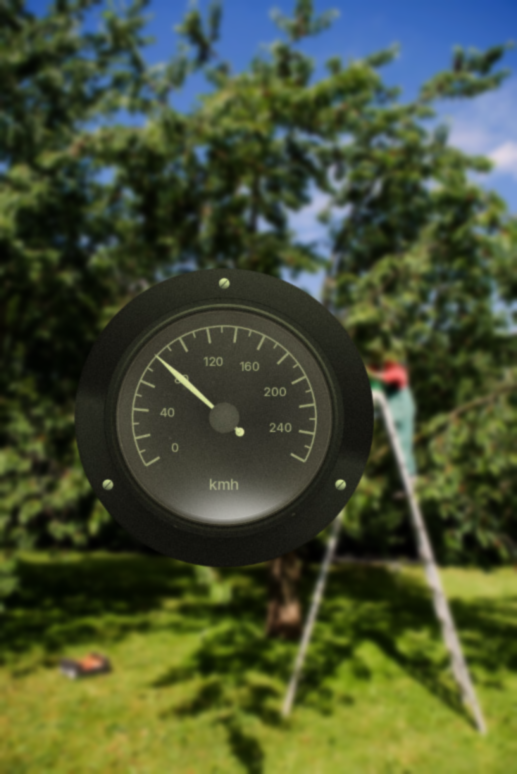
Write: **80** km/h
